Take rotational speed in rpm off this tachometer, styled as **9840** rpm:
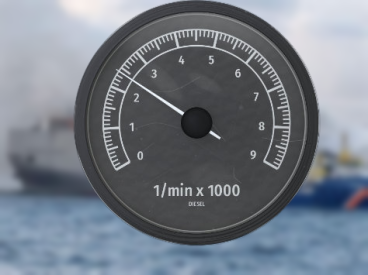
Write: **2400** rpm
